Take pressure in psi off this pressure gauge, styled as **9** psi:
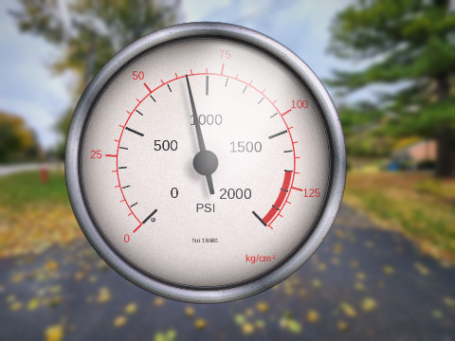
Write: **900** psi
